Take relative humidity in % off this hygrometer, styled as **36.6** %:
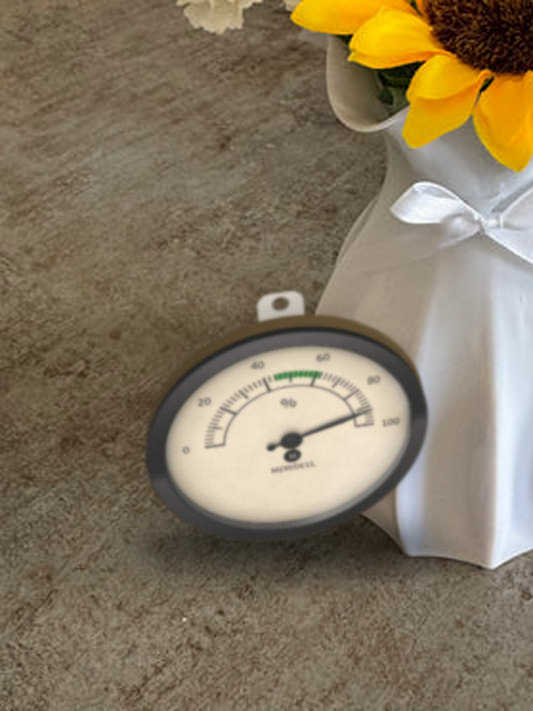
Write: **90** %
